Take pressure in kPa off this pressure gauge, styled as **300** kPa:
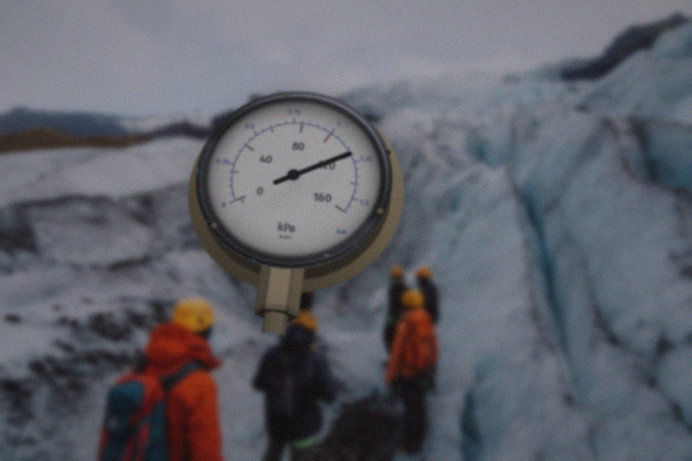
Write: **120** kPa
